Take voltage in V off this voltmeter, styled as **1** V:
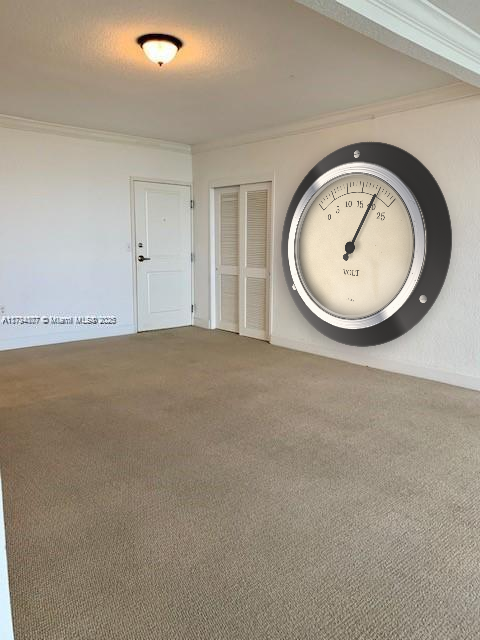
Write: **20** V
